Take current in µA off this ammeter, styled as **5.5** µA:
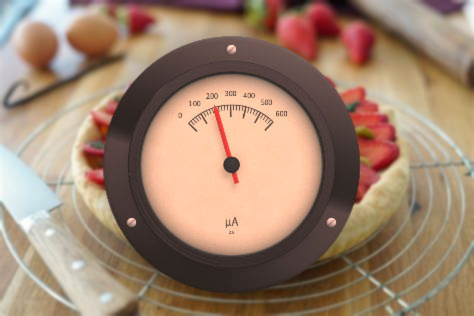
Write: **200** µA
